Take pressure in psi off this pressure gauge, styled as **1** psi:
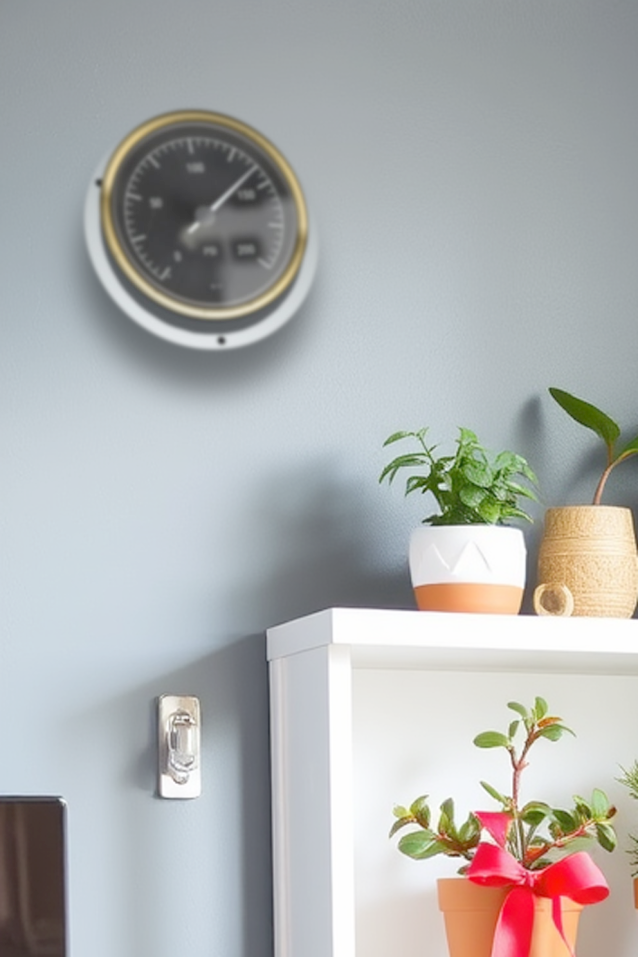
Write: **140** psi
